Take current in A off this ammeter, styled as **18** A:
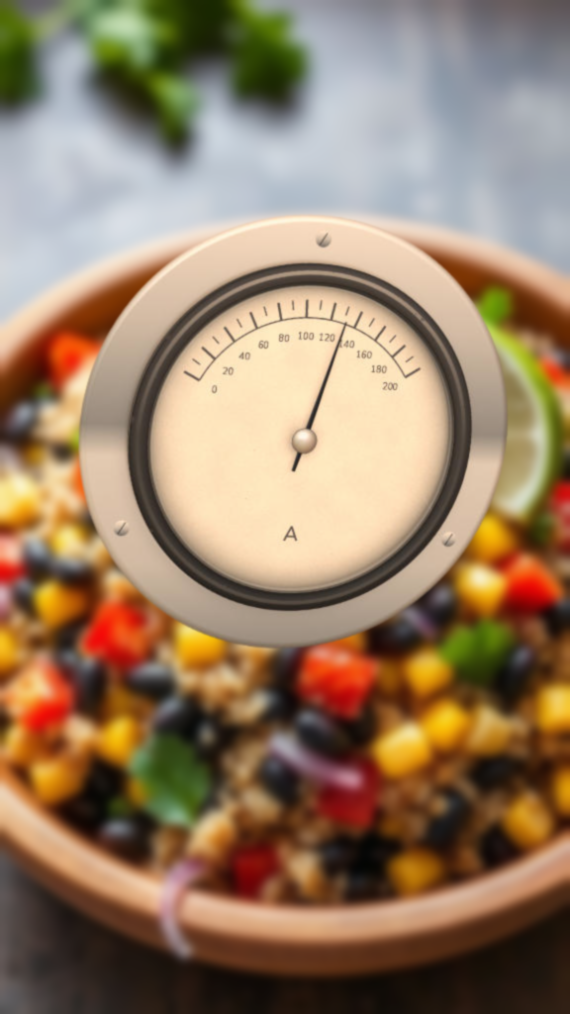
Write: **130** A
